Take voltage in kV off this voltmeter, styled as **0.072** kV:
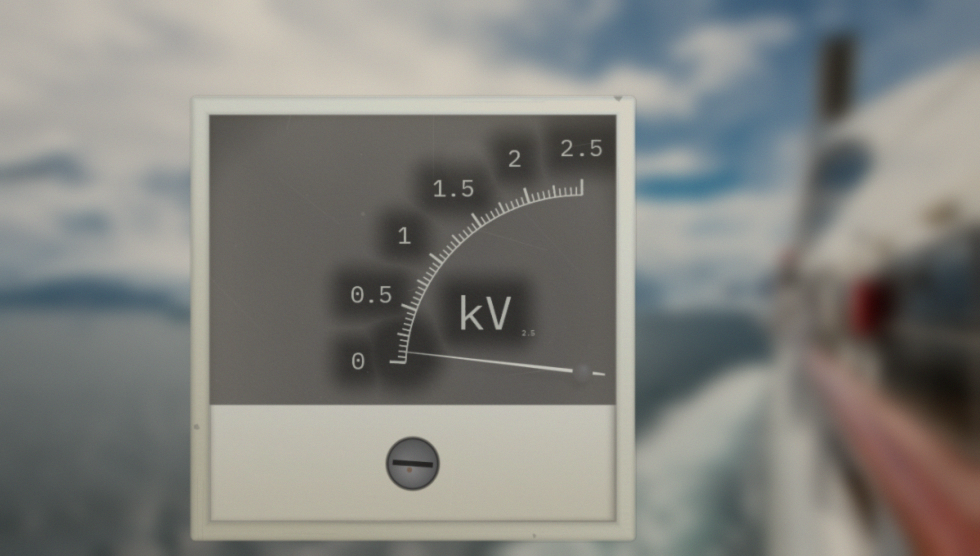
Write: **0.1** kV
